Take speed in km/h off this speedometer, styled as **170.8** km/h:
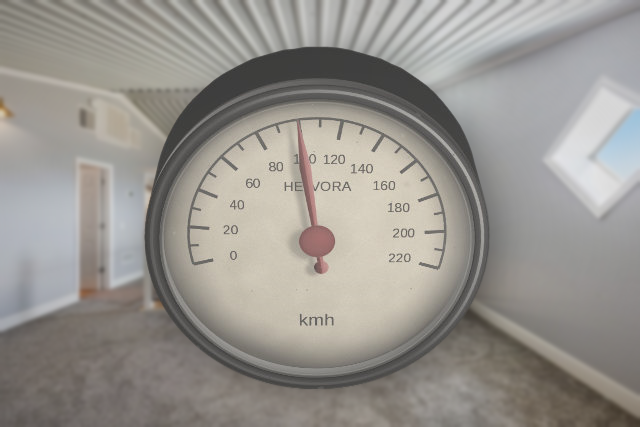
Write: **100** km/h
